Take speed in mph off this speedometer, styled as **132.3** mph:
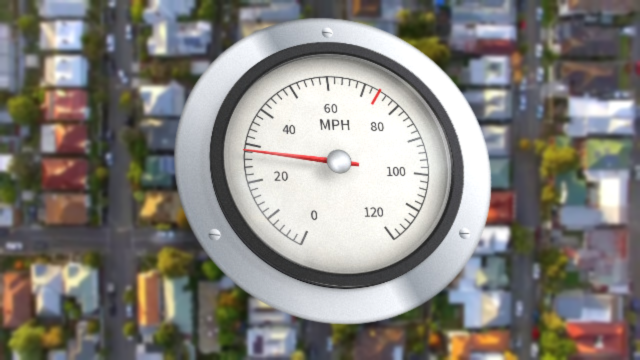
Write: **28** mph
